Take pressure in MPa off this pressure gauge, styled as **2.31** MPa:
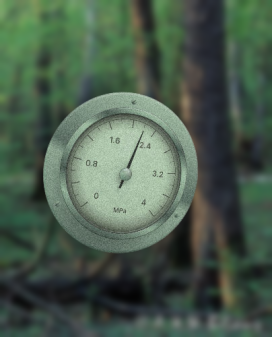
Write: **2.2** MPa
